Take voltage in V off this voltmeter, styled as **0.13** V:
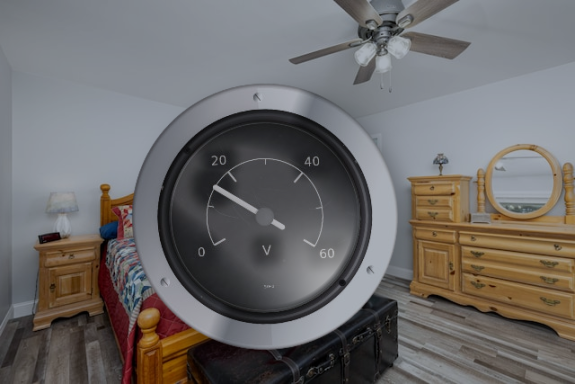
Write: **15** V
